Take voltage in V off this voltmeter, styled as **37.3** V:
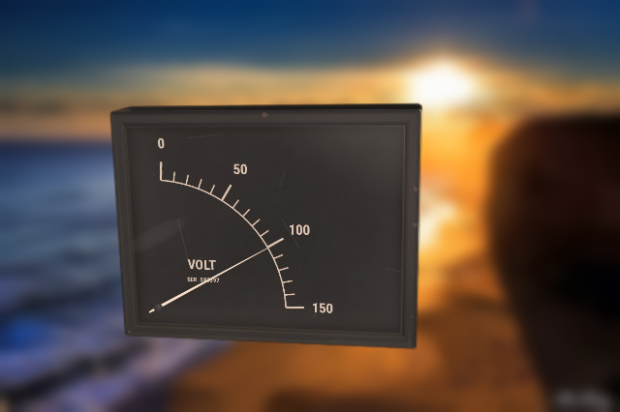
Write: **100** V
